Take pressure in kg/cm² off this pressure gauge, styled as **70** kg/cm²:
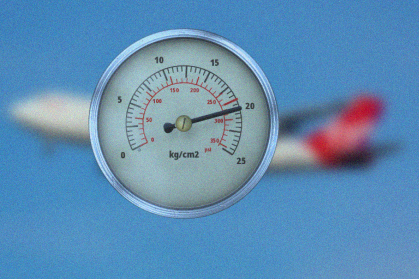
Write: **20** kg/cm²
